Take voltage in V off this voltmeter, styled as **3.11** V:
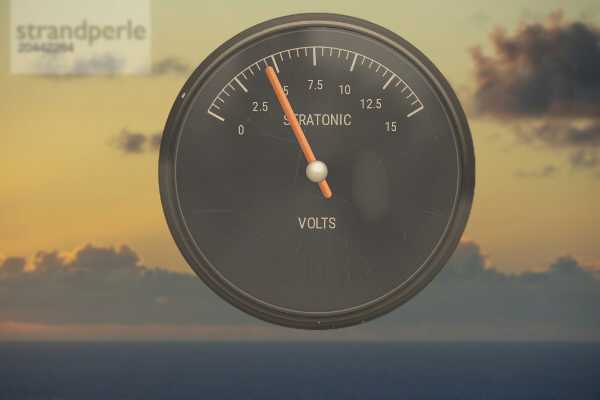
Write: **4.5** V
